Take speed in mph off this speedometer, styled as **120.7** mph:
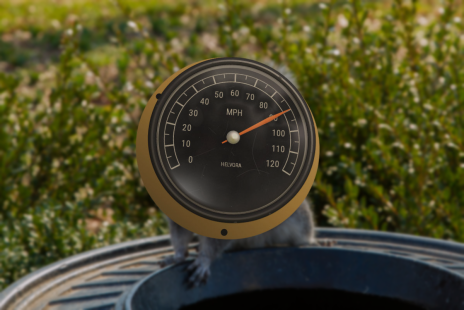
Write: **90** mph
